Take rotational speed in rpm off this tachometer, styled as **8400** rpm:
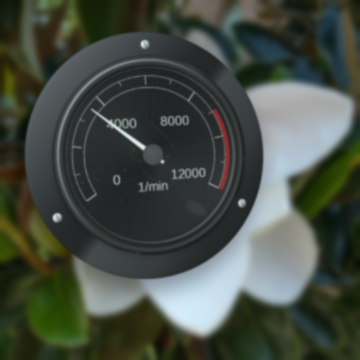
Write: **3500** rpm
